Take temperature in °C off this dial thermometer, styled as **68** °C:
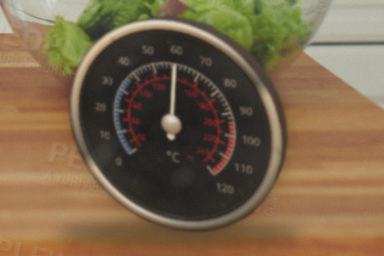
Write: **60** °C
